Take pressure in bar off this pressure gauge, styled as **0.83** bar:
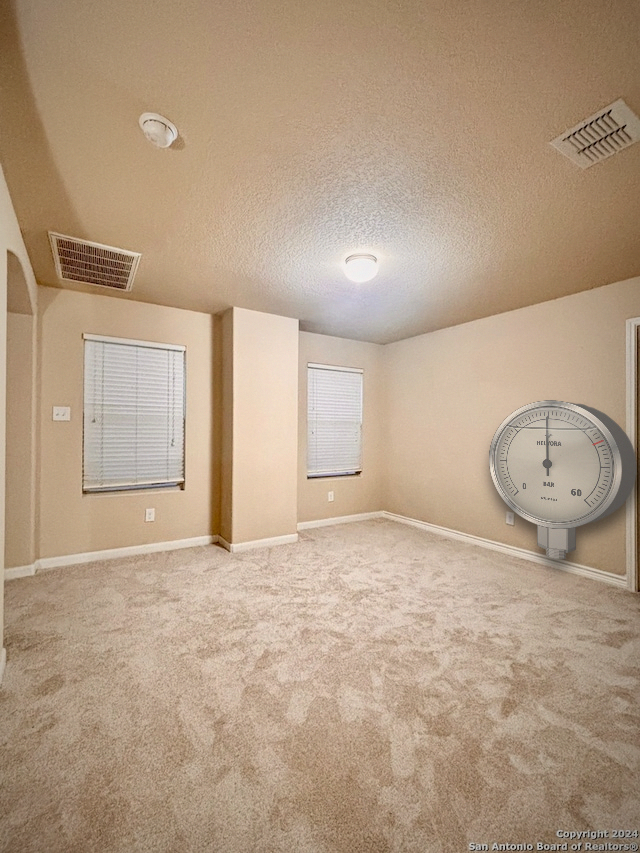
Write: **30** bar
